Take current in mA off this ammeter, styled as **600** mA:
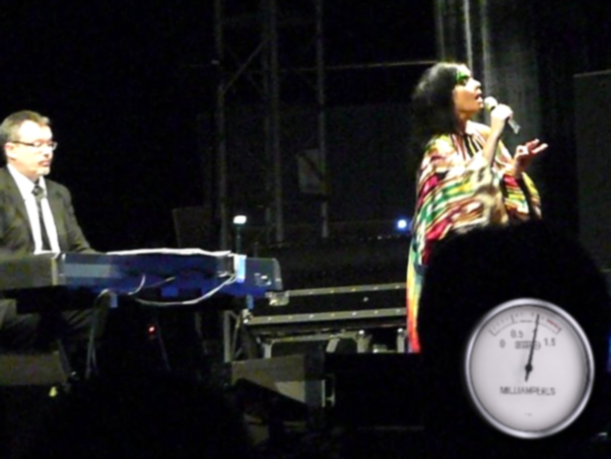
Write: **1** mA
